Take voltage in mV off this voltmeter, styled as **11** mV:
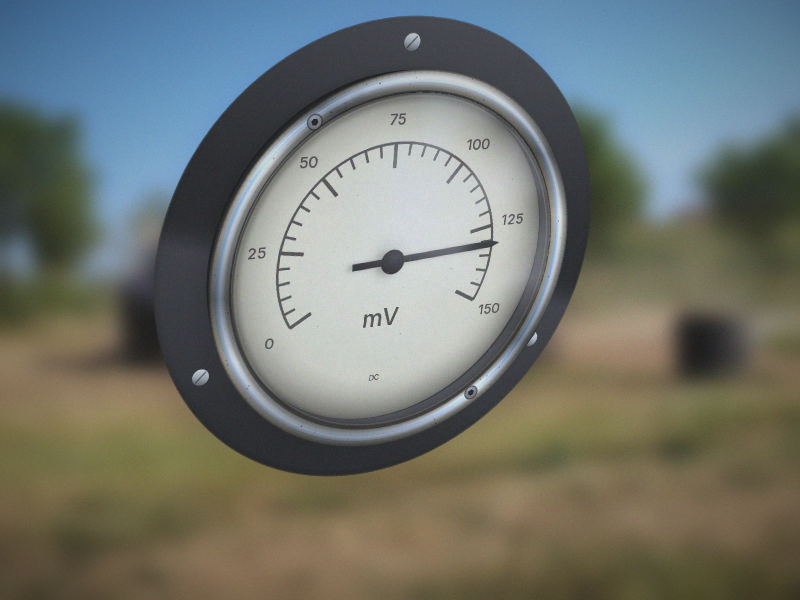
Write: **130** mV
